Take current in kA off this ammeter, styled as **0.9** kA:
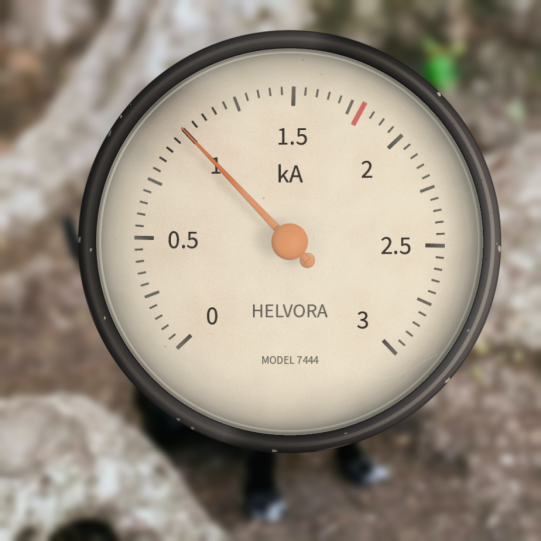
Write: **1** kA
